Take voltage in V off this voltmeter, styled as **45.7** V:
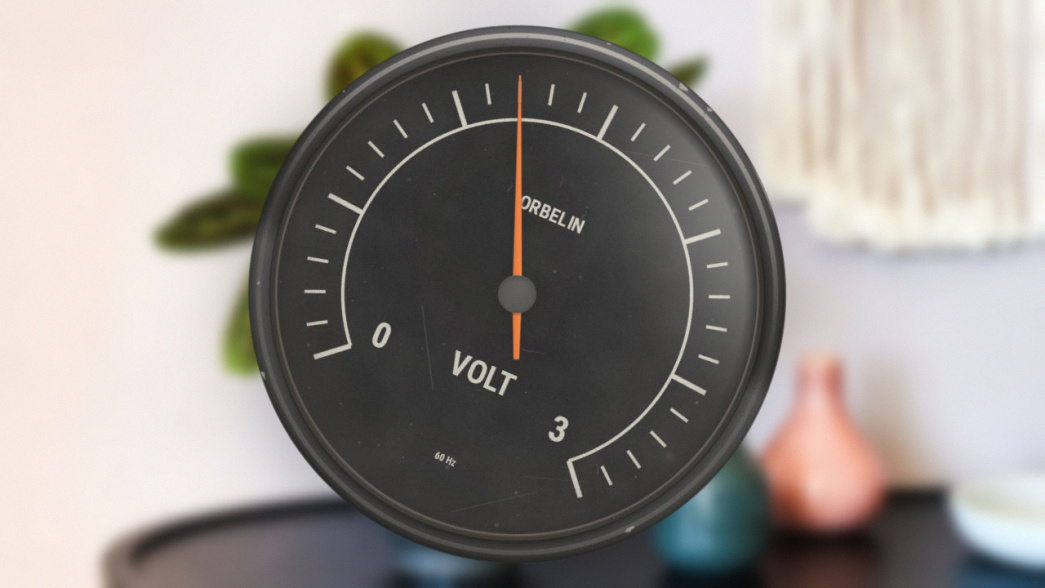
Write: **1.2** V
